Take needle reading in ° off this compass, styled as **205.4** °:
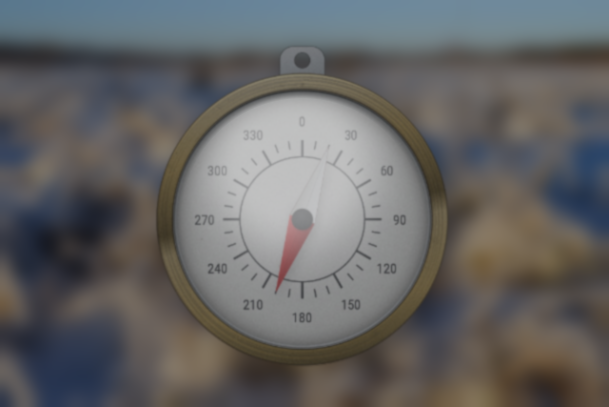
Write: **200** °
